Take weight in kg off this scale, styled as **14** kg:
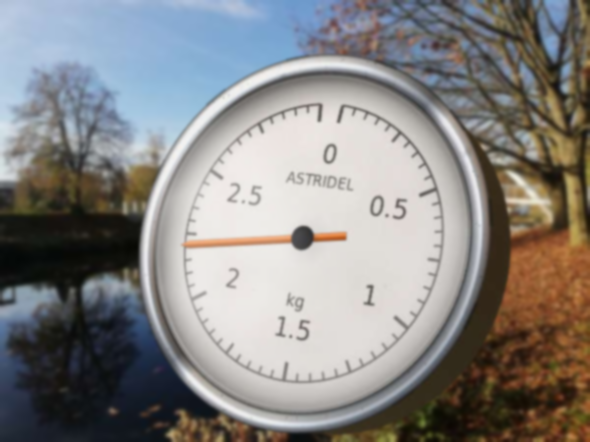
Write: **2.2** kg
